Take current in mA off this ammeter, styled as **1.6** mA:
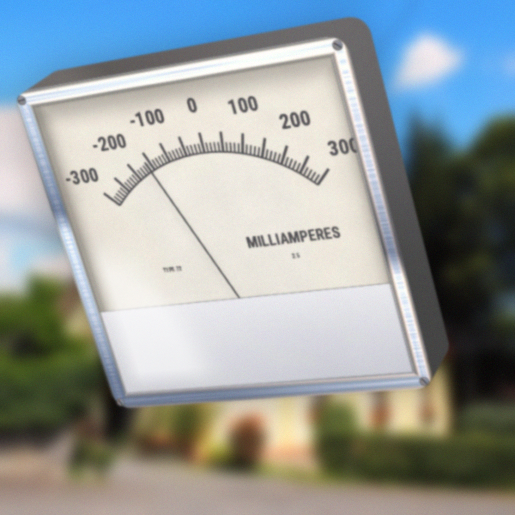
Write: **-150** mA
